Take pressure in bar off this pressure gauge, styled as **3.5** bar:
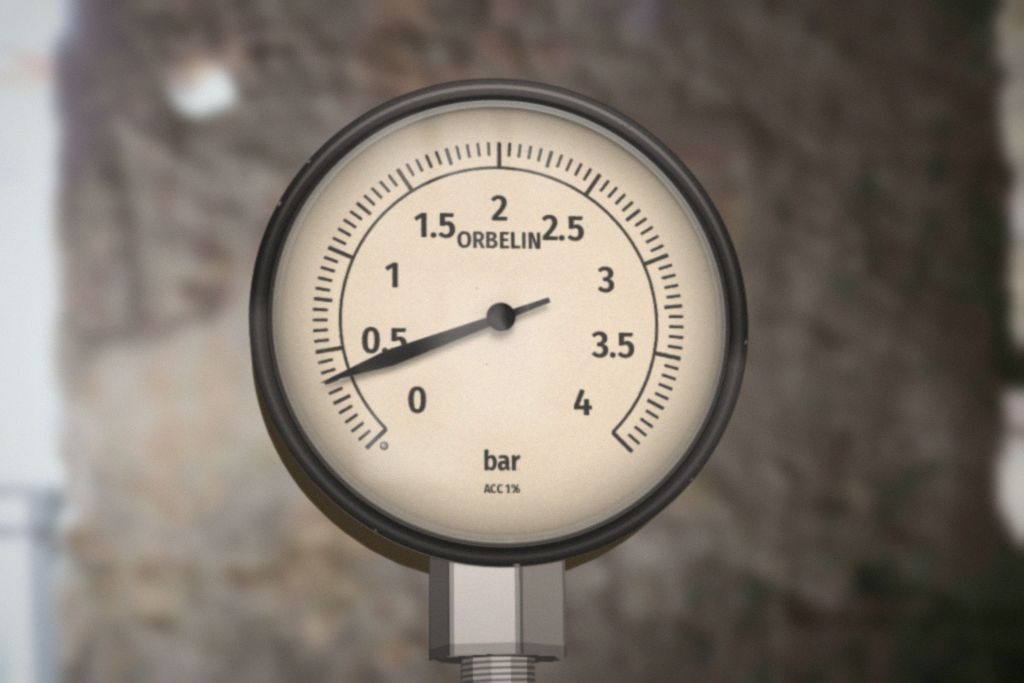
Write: **0.35** bar
